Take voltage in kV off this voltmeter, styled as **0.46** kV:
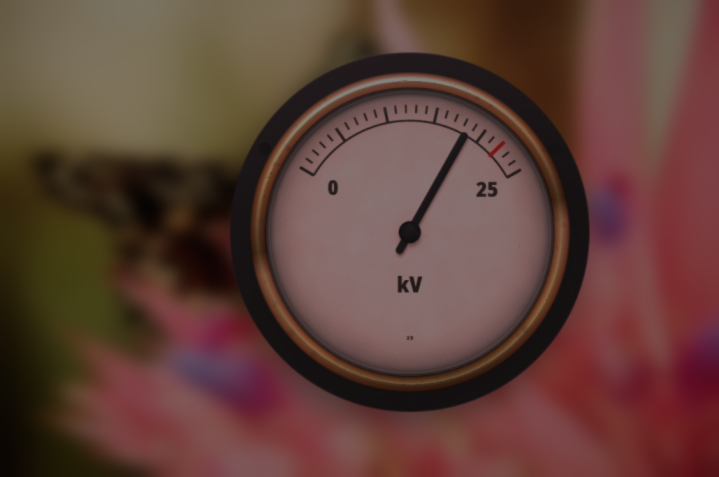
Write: **18.5** kV
